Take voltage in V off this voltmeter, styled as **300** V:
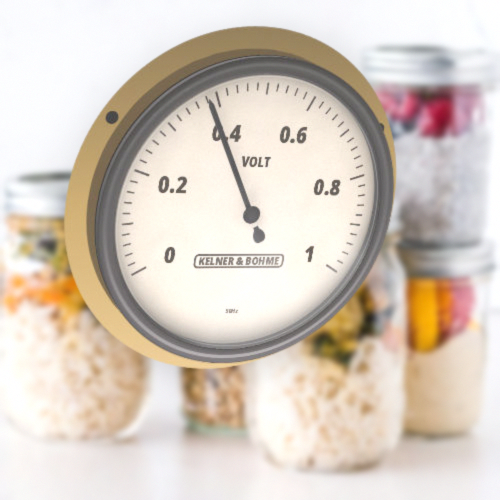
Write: **0.38** V
